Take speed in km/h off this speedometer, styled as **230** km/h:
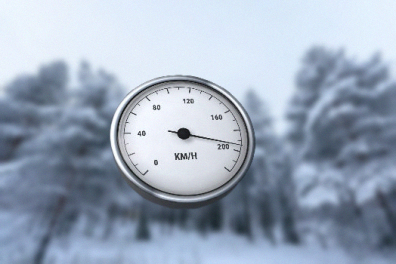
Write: **195** km/h
